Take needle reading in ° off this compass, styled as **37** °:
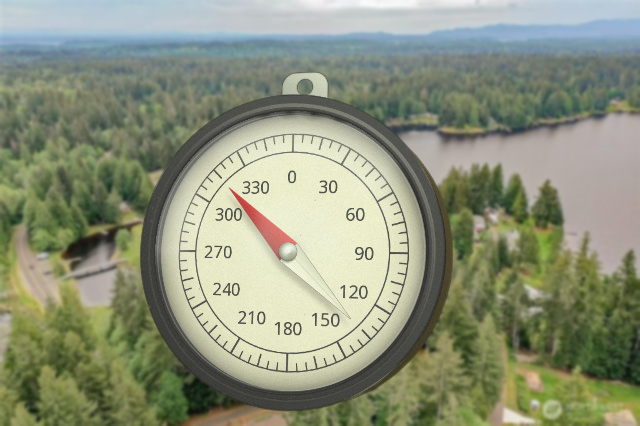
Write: **315** °
